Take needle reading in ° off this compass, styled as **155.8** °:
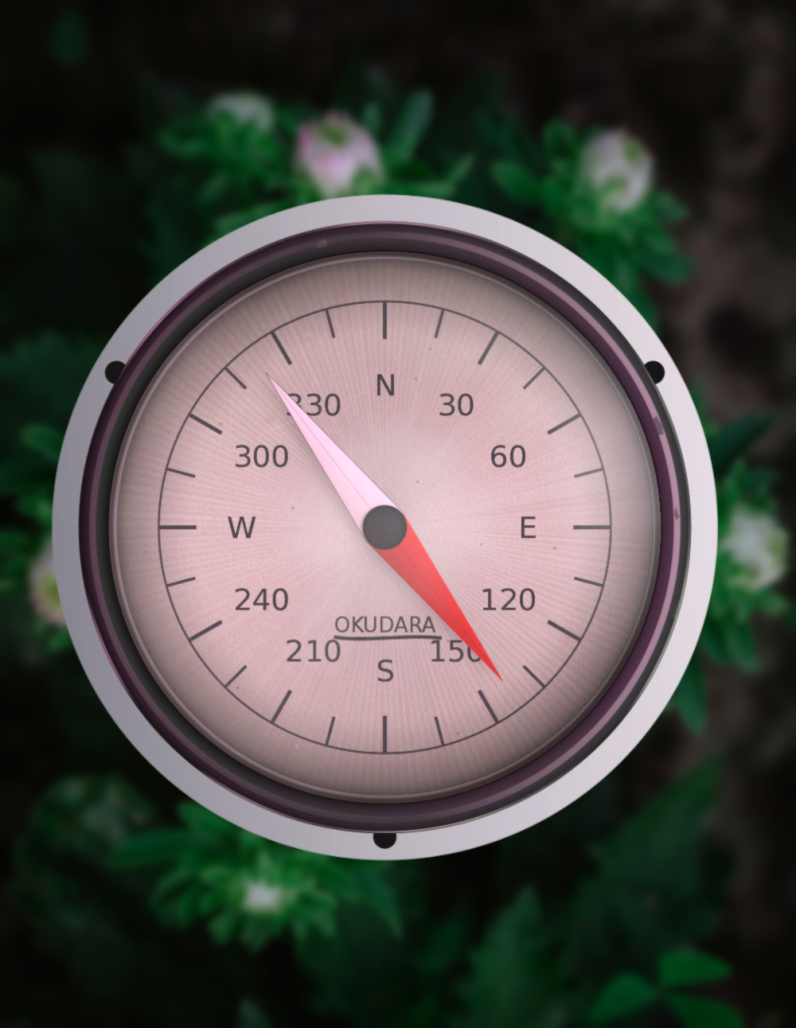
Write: **142.5** °
